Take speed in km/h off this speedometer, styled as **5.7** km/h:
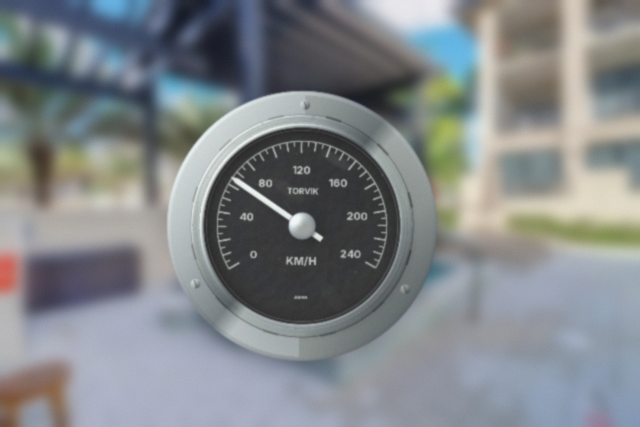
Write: **65** km/h
